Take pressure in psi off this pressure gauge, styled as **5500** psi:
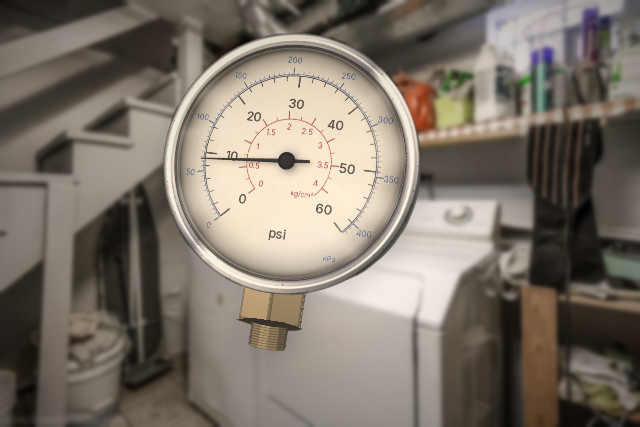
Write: **9** psi
